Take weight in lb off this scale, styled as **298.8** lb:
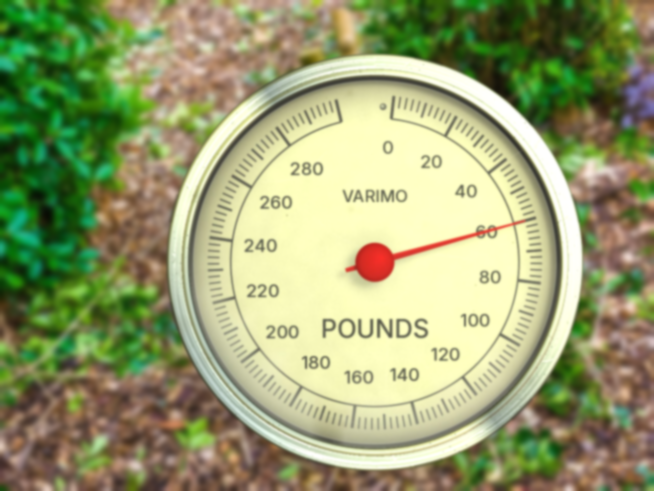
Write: **60** lb
